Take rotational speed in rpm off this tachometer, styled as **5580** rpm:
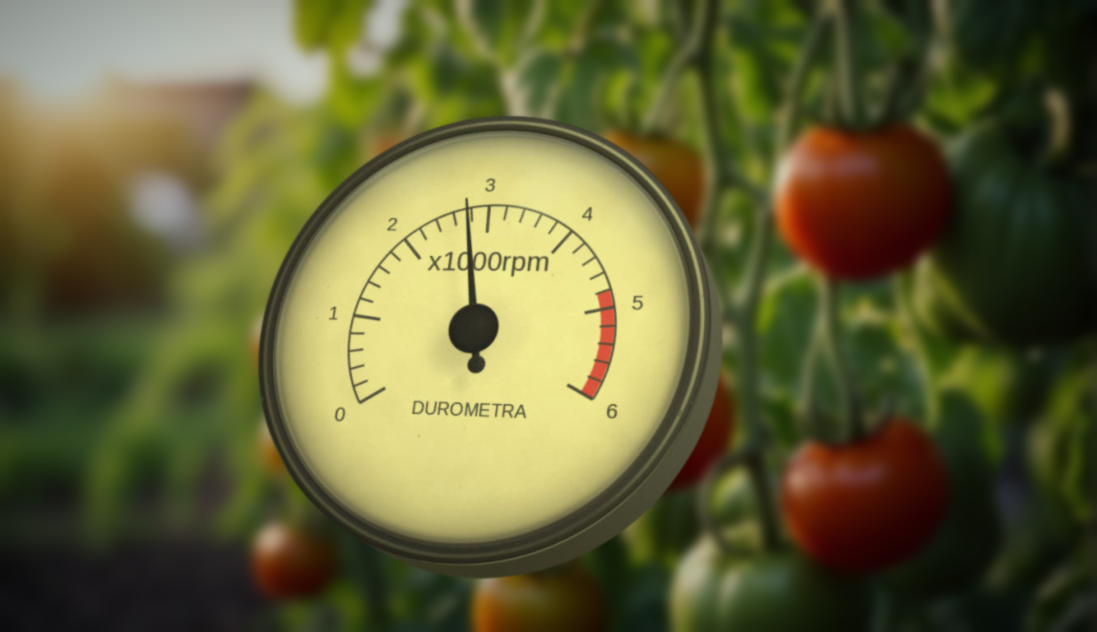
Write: **2800** rpm
